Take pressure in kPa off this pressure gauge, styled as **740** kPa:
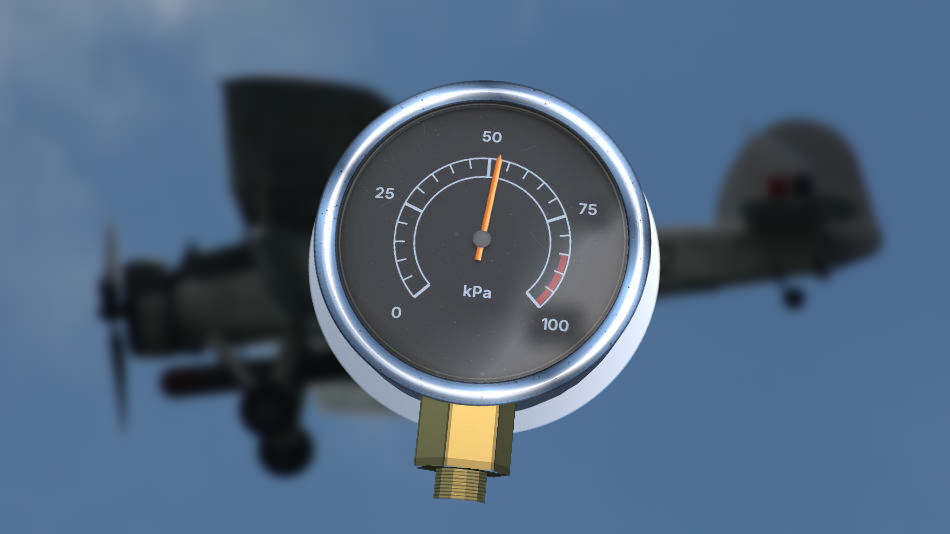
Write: **52.5** kPa
